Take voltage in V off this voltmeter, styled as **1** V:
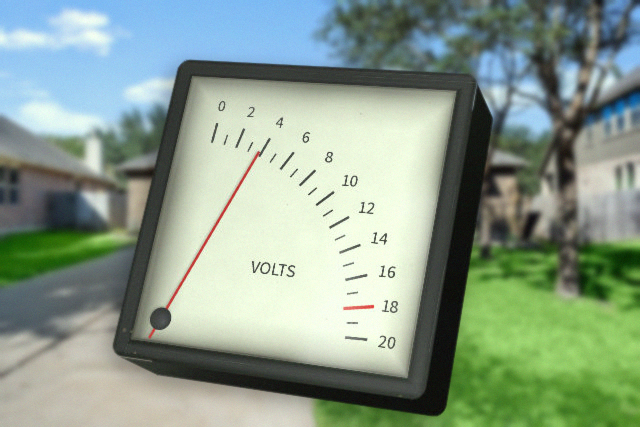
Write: **4** V
